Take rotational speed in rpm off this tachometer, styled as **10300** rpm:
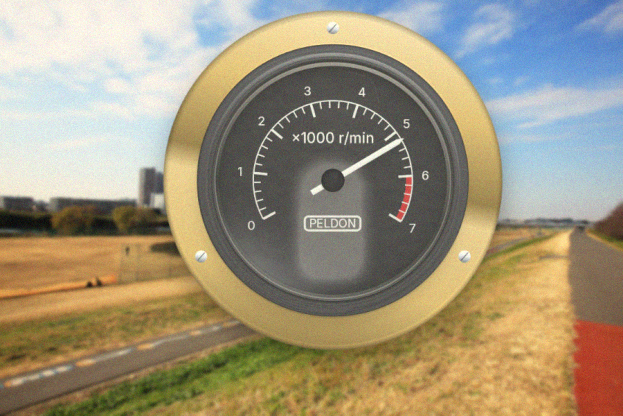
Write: **5200** rpm
